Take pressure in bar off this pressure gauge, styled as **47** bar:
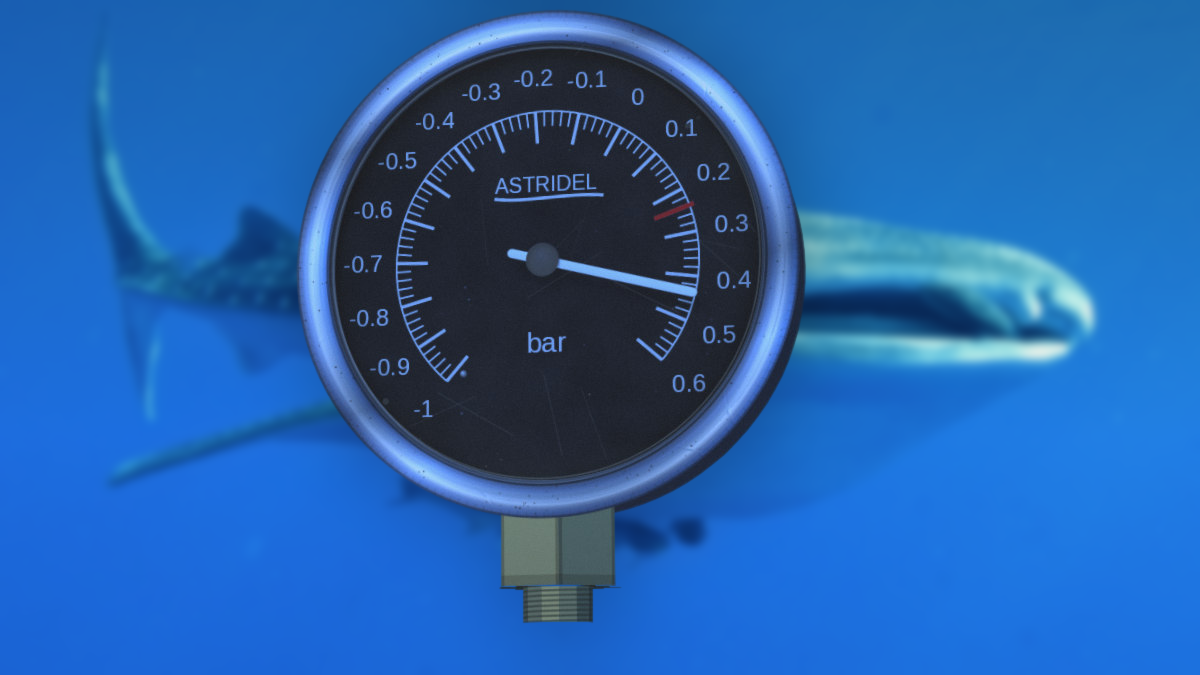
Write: **0.44** bar
